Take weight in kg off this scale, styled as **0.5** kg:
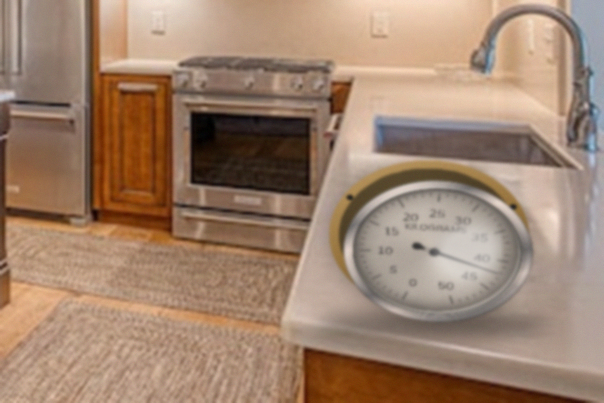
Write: **42** kg
